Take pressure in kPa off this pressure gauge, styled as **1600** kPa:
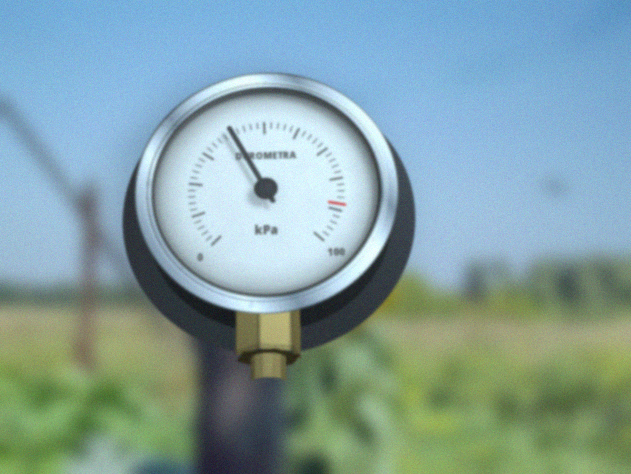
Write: **40** kPa
